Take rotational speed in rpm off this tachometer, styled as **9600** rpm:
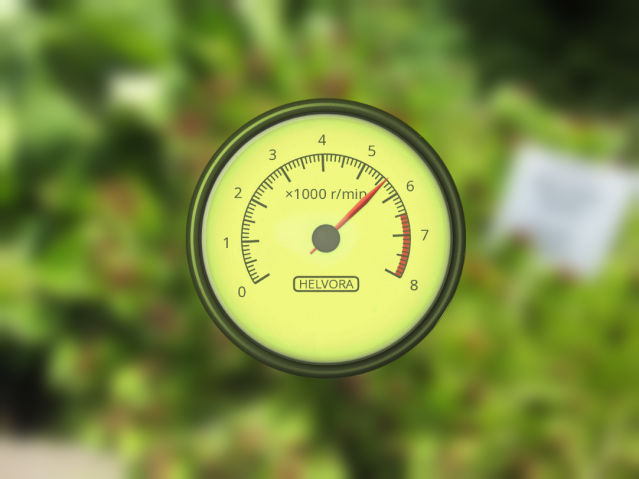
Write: **5600** rpm
